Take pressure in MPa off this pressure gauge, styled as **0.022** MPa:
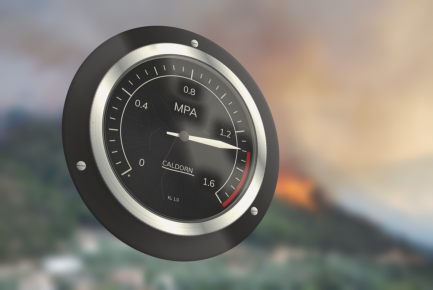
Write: **1.3** MPa
